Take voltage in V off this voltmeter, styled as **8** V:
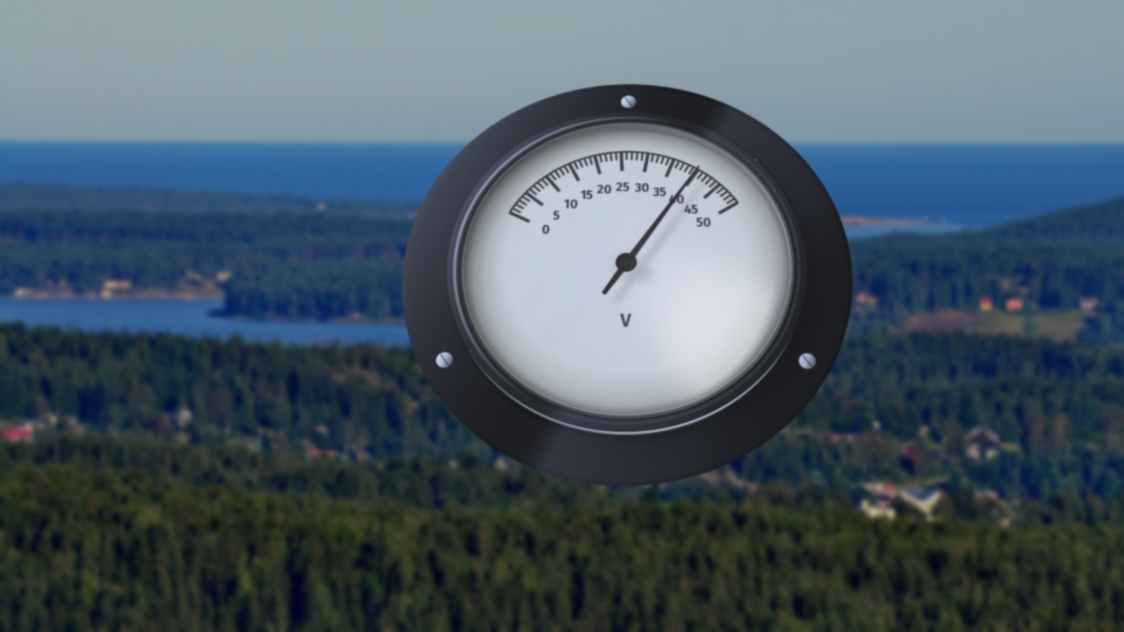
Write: **40** V
